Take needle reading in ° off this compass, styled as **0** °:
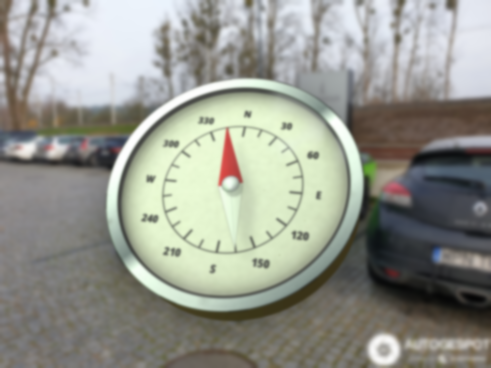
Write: **345** °
